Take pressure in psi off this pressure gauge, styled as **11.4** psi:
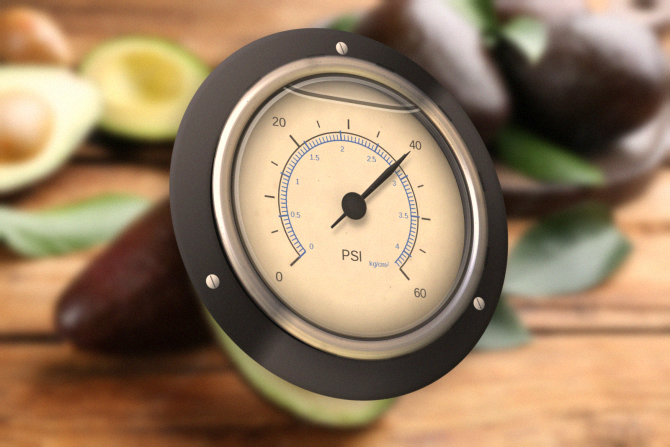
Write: **40** psi
